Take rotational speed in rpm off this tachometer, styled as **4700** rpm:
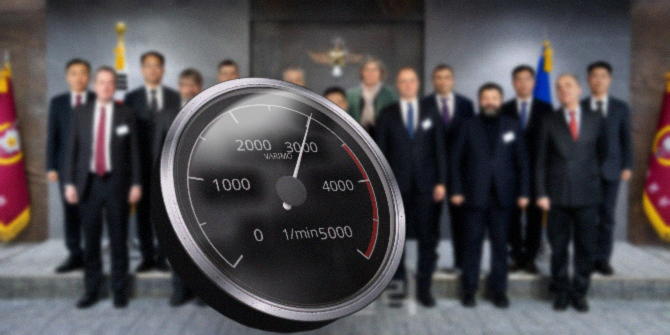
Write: **3000** rpm
